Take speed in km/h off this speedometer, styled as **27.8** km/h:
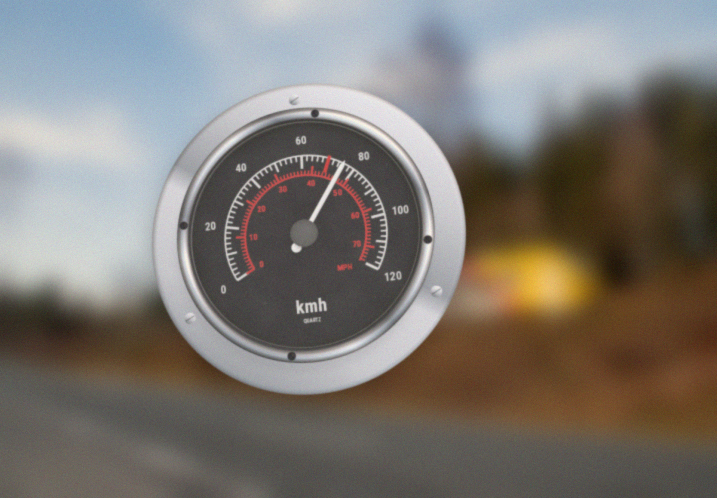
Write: **76** km/h
